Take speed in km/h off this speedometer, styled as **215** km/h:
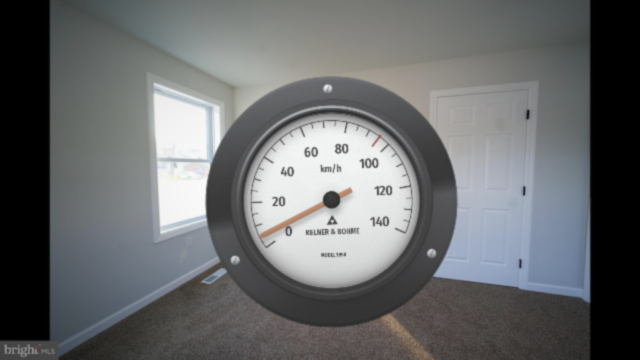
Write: **5** km/h
